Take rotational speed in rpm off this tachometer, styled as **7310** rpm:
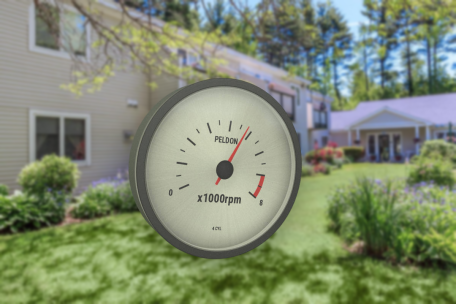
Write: **4750** rpm
